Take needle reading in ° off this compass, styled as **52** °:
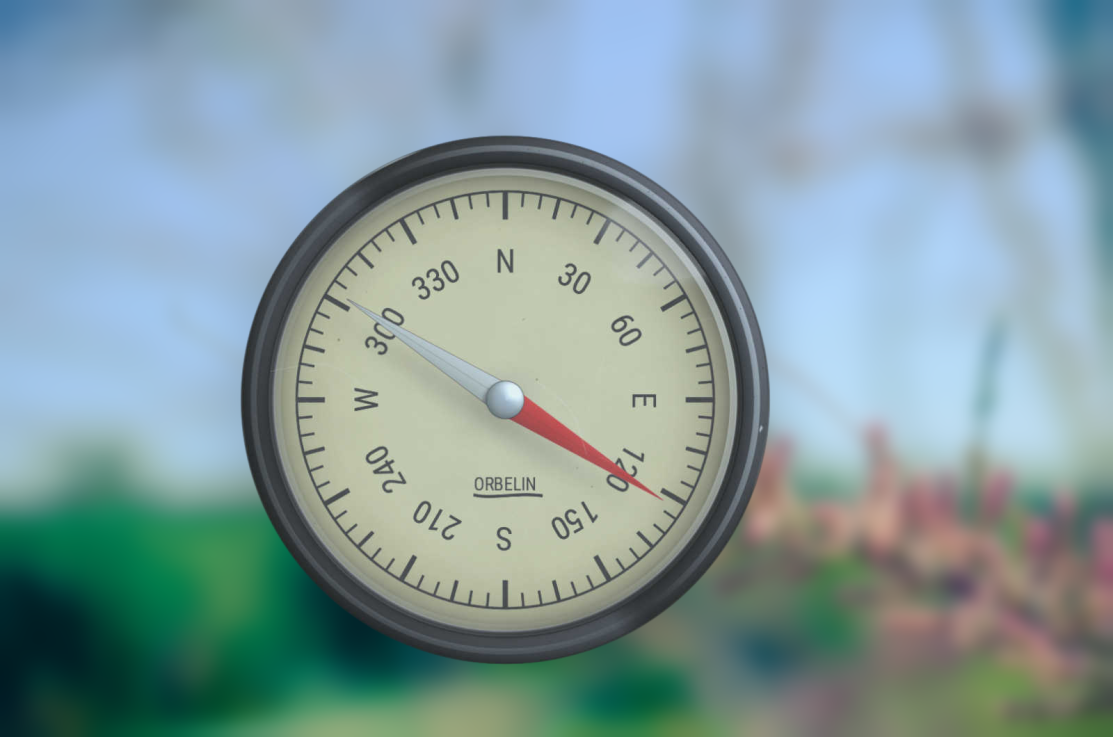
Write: **122.5** °
